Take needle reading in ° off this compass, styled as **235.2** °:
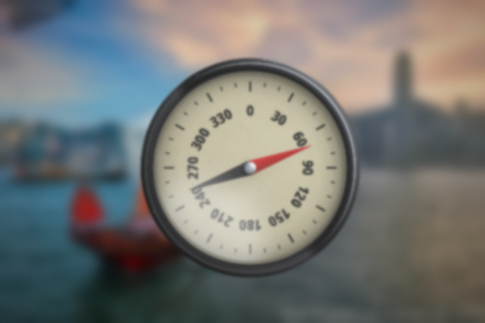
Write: **70** °
